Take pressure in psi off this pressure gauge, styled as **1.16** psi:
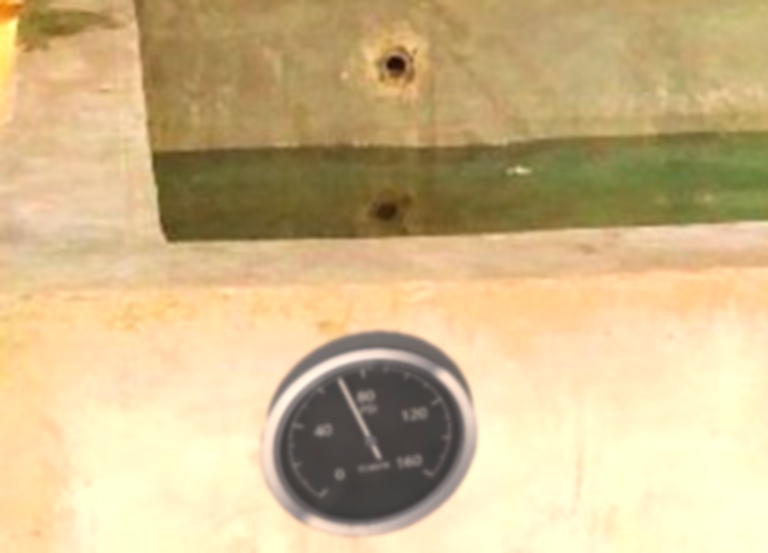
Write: **70** psi
